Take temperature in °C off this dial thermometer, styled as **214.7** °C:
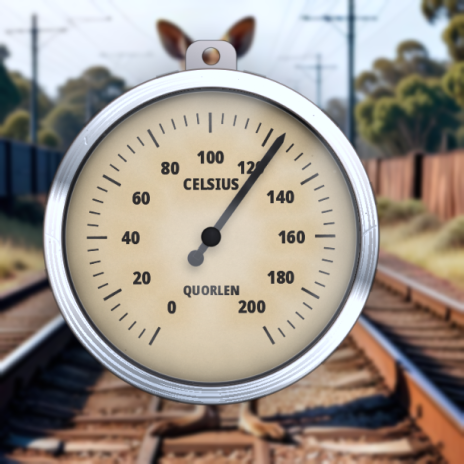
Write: **124** °C
